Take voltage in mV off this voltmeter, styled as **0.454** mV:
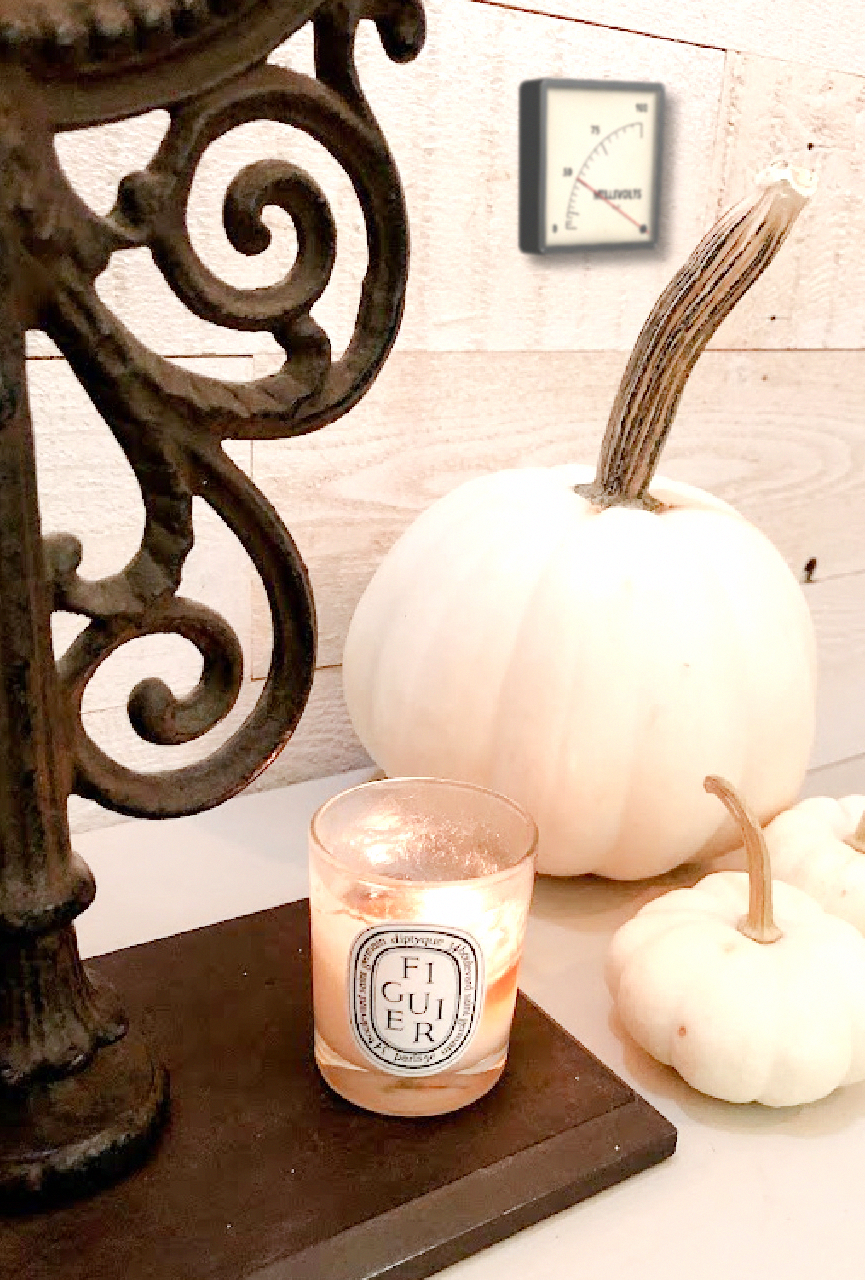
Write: **50** mV
